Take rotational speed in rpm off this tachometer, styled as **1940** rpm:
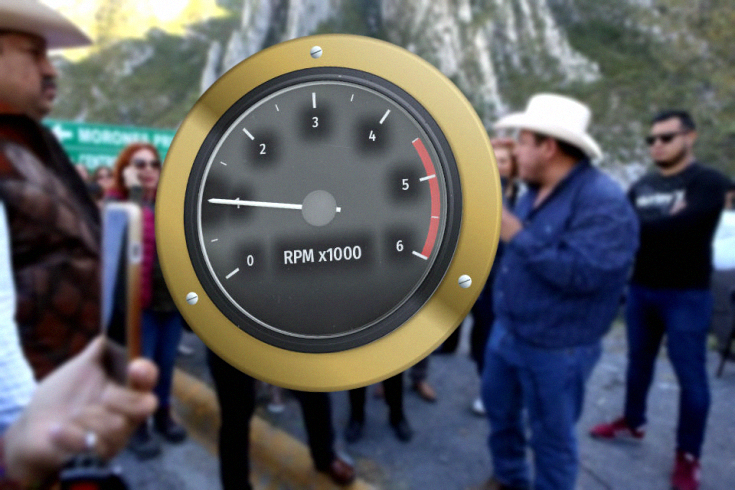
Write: **1000** rpm
